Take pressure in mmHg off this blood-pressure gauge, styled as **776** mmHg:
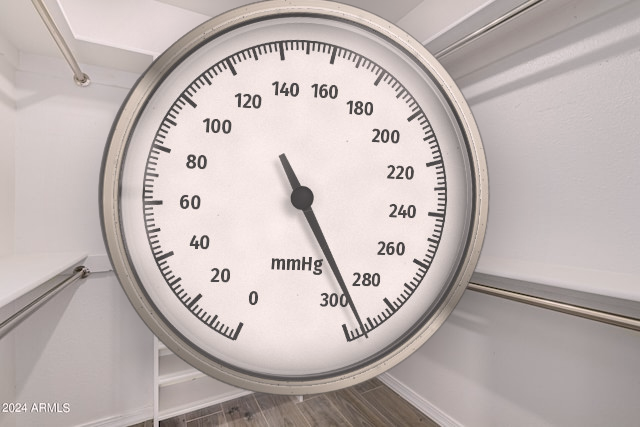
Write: **294** mmHg
